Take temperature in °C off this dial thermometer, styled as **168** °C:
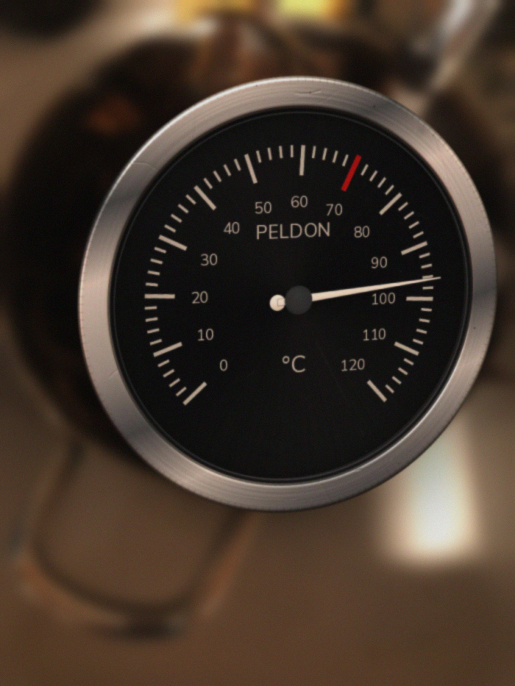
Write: **96** °C
